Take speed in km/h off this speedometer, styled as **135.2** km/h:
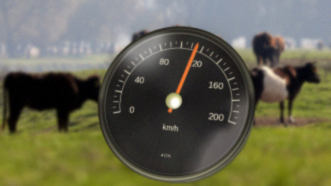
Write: **115** km/h
